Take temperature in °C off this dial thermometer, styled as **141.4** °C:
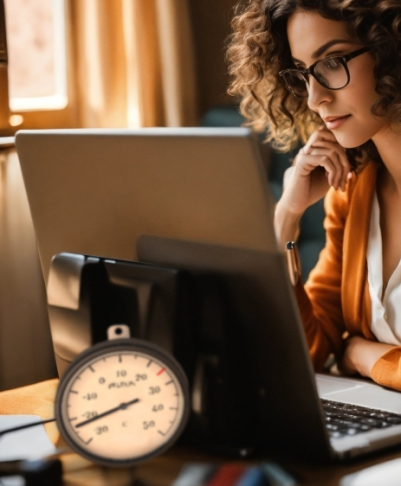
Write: **-22.5** °C
